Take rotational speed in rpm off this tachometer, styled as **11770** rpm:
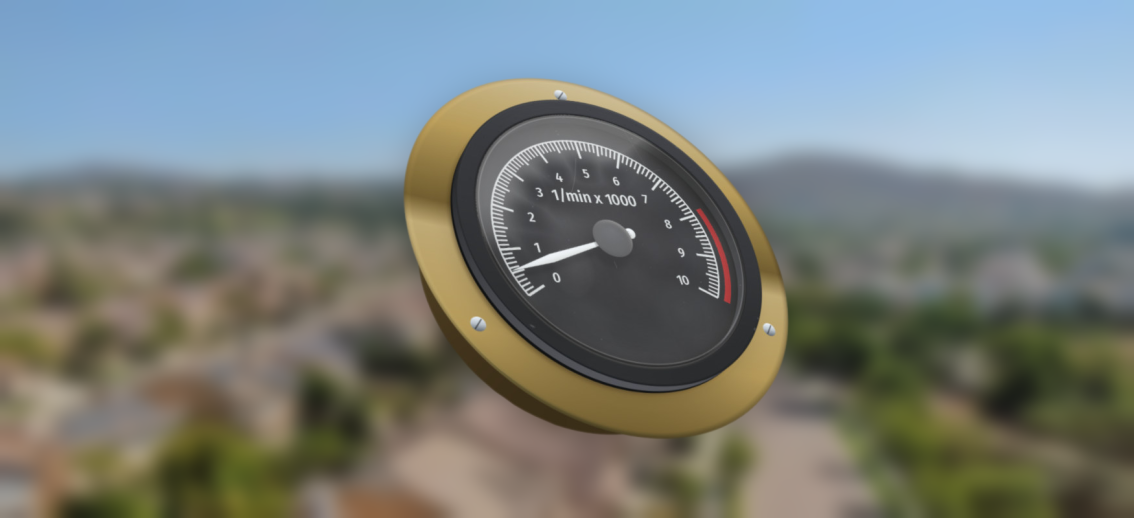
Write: **500** rpm
